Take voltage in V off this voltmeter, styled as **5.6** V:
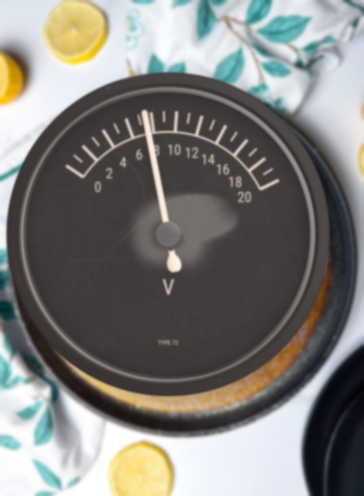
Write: **7.5** V
